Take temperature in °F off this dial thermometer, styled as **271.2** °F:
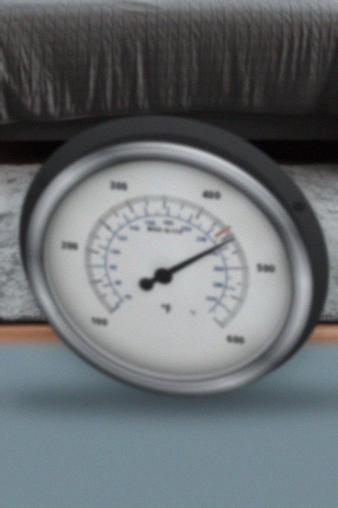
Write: **450** °F
